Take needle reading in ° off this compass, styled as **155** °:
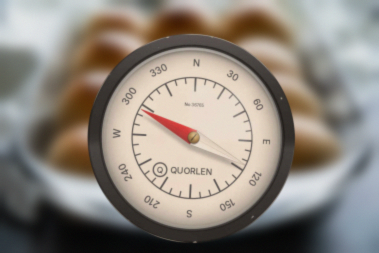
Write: **295** °
